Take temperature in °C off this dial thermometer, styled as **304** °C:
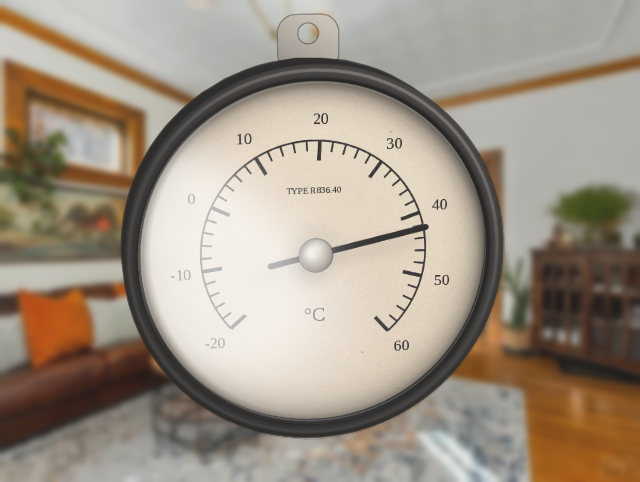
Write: **42** °C
